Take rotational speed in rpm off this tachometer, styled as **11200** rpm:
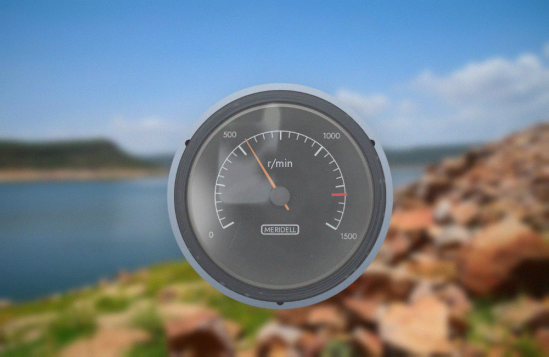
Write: **550** rpm
